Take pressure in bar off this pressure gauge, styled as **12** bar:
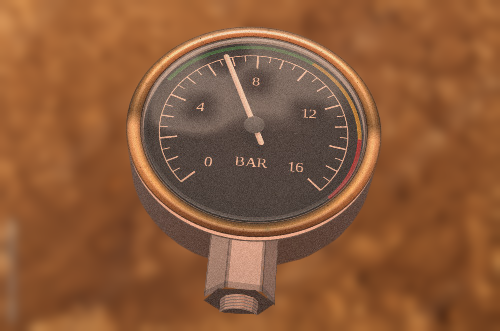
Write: **6.75** bar
